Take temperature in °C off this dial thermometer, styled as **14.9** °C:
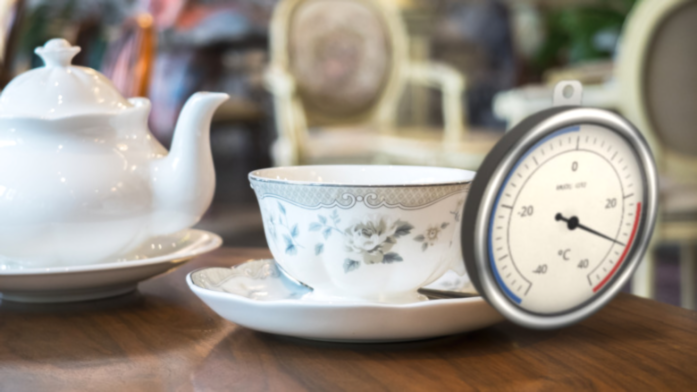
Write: **30** °C
